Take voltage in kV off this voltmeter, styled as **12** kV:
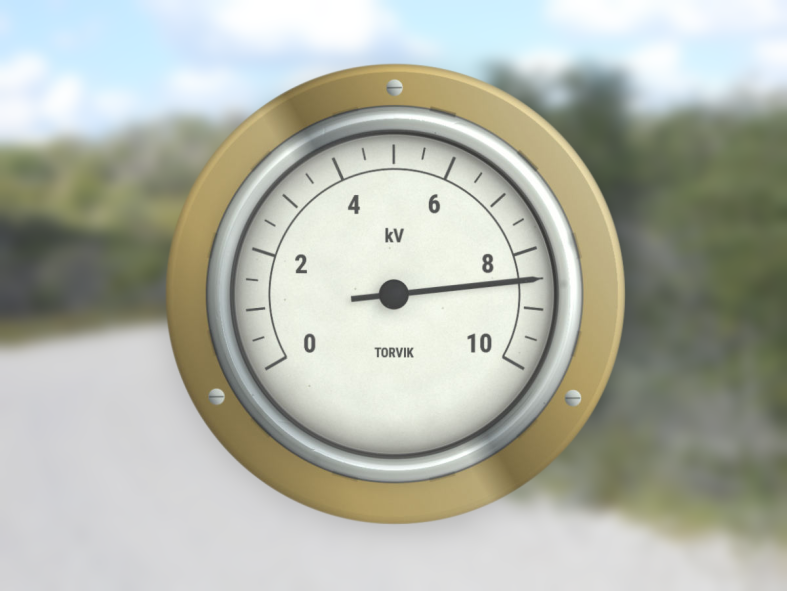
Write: **8.5** kV
